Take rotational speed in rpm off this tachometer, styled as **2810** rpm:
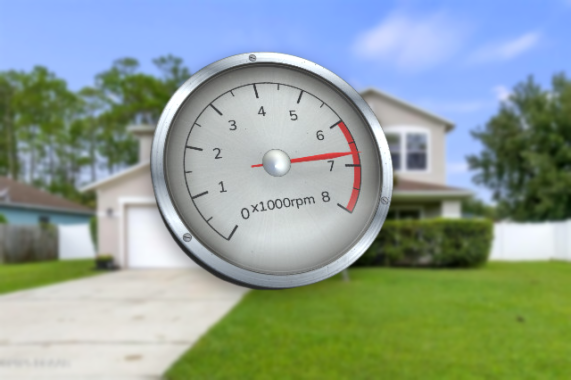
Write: **6750** rpm
